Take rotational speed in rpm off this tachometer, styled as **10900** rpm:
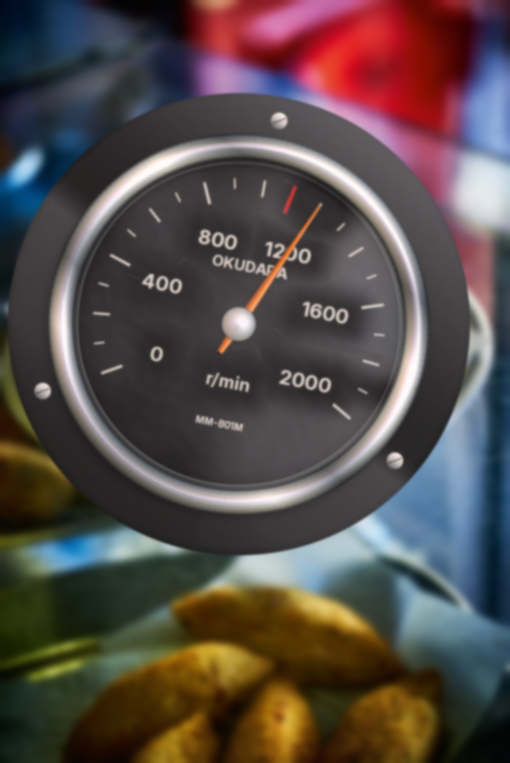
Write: **1200** rpm
